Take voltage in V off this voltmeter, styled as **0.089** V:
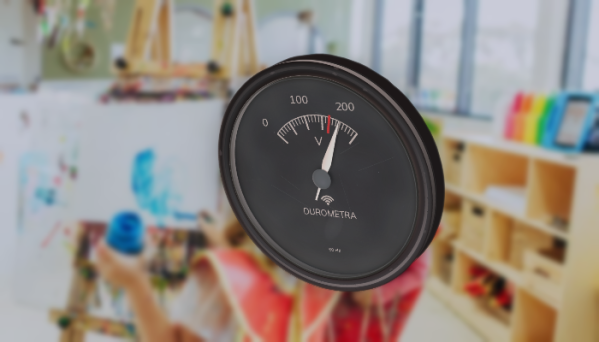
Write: **200** V
